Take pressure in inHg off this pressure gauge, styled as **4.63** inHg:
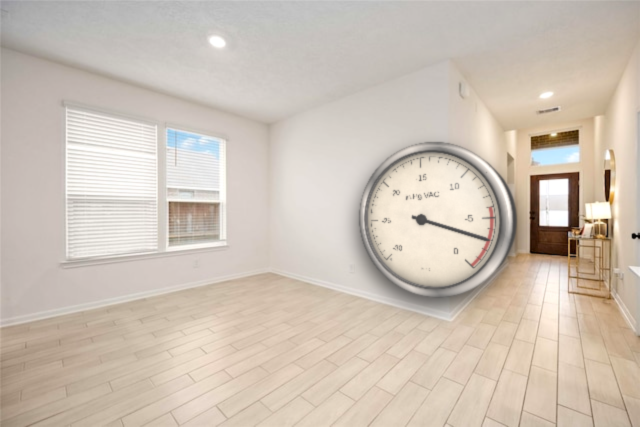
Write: **-3** inHg
